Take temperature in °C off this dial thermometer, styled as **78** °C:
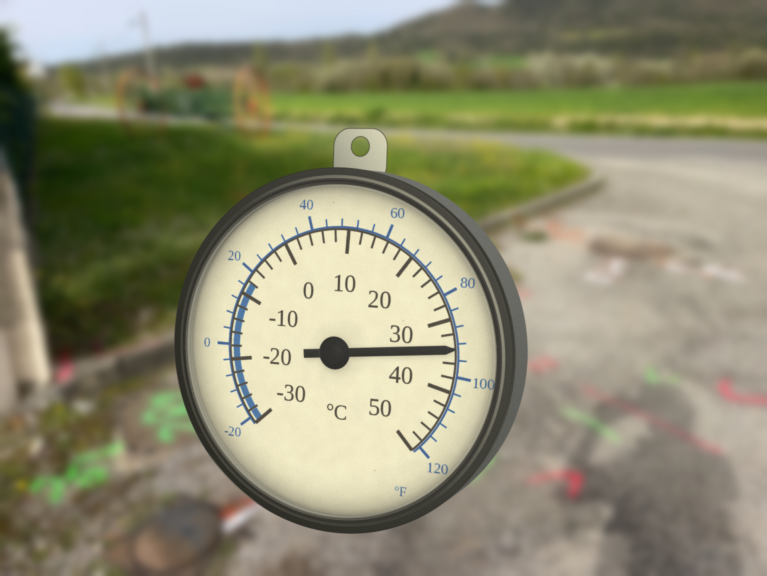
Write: **34** °C
